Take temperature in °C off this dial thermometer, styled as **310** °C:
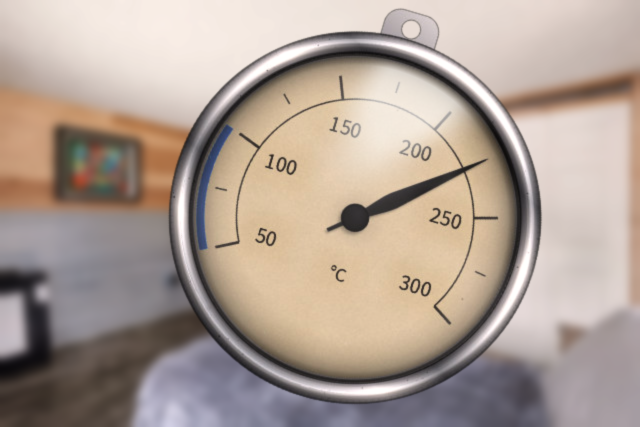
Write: **225** °C
